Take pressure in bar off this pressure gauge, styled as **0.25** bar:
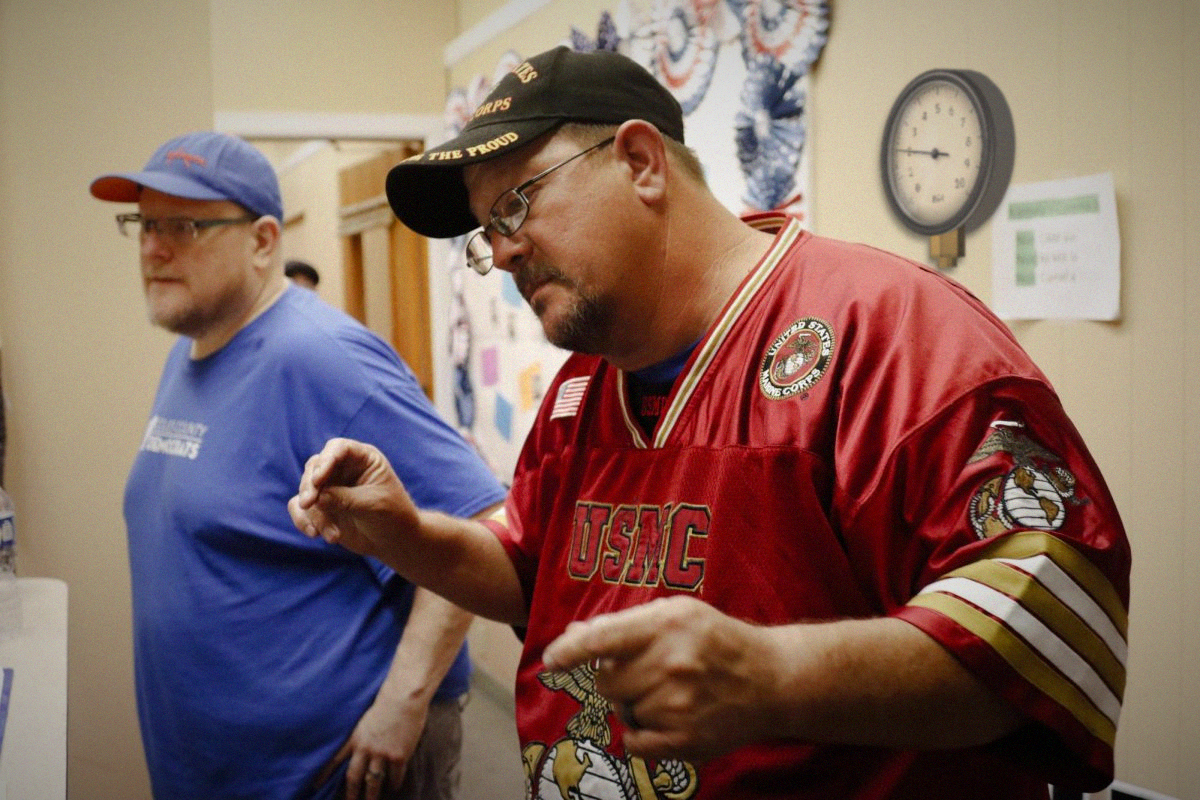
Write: **2** bar
